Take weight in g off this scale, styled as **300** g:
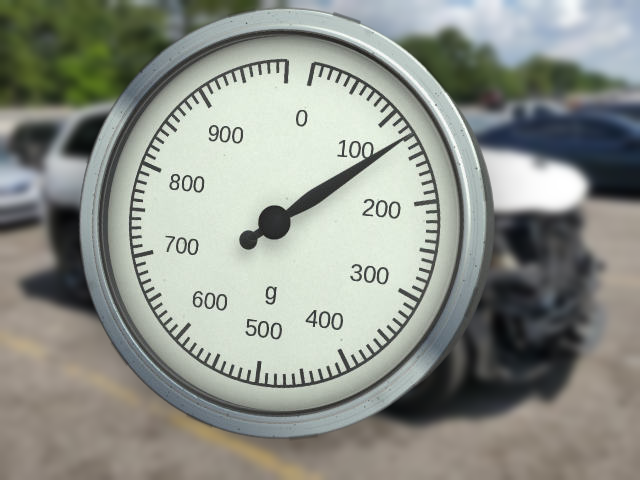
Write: **130** g
